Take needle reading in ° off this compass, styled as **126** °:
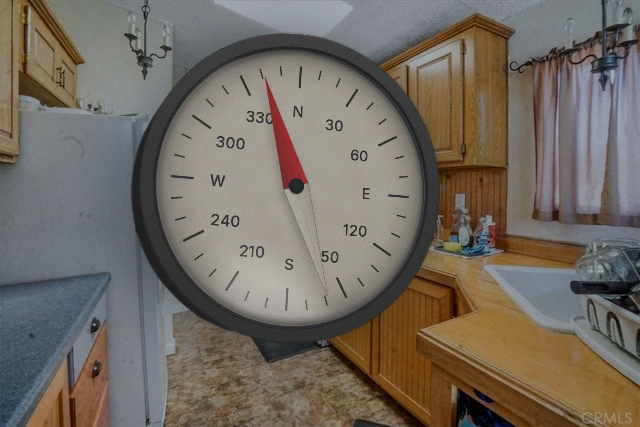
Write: **340** °
